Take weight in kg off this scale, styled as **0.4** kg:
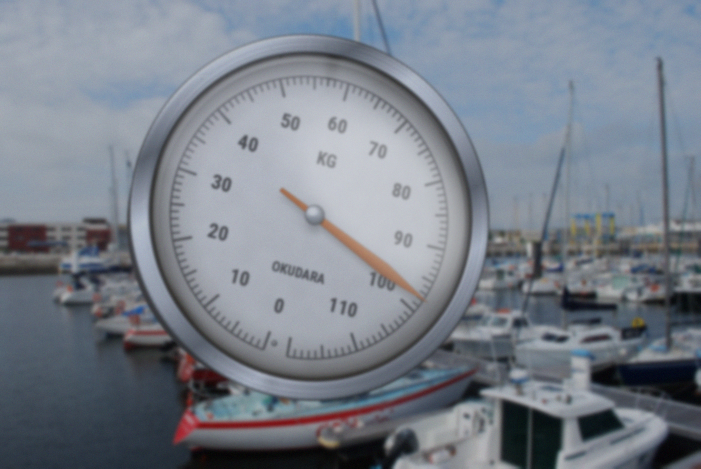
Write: **98** kg
